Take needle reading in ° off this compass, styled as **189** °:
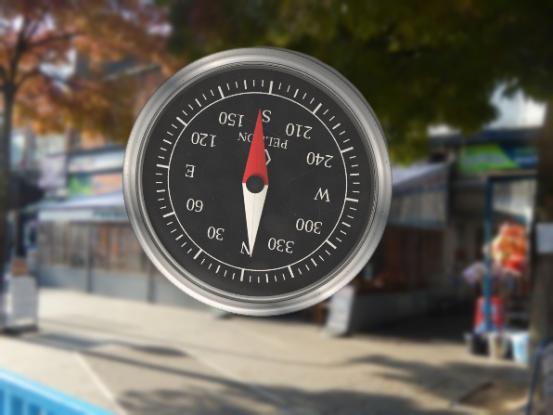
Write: **175** °
